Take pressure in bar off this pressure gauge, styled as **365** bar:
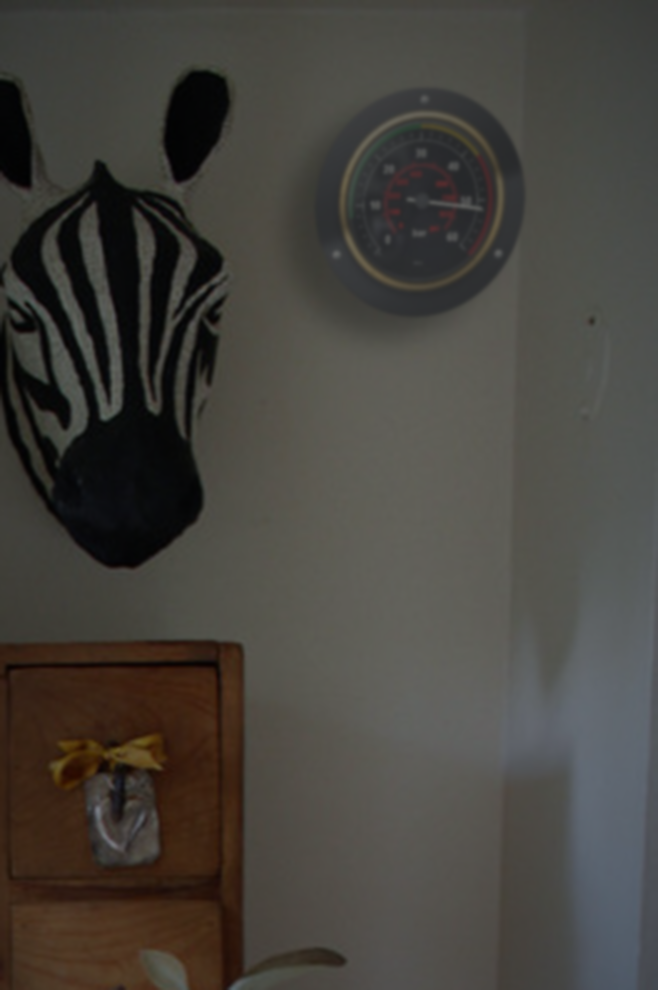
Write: **52** bar
